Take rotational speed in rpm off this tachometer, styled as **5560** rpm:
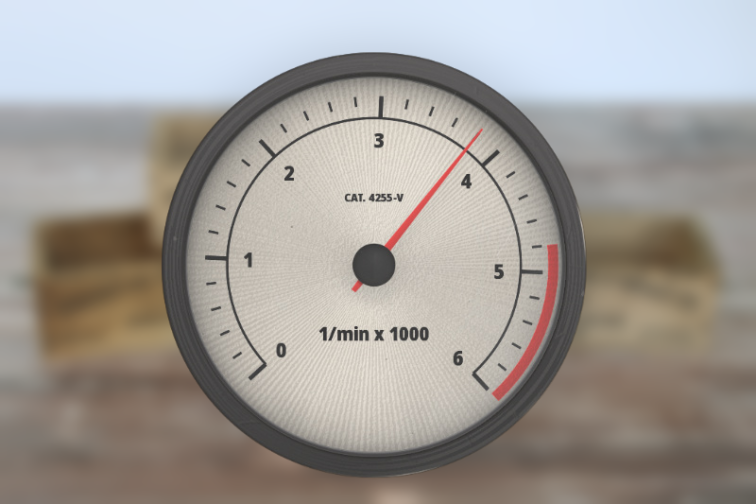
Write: **3800** rpm
